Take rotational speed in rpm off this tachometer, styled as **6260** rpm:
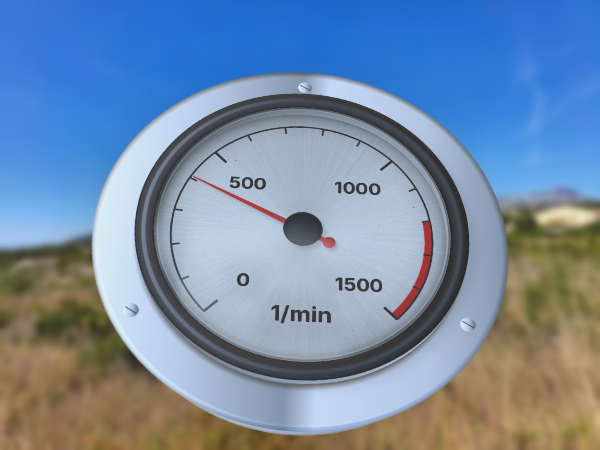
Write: **400** rpm
